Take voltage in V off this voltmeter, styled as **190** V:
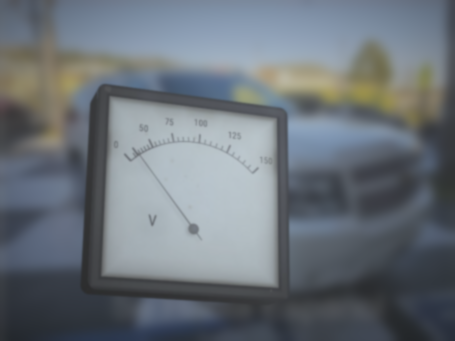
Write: **25** V
